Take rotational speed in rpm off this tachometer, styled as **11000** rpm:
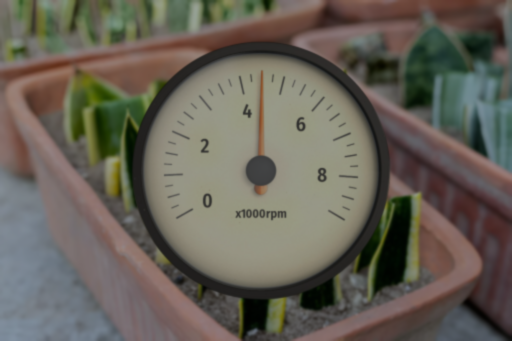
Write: **4500** rpm
